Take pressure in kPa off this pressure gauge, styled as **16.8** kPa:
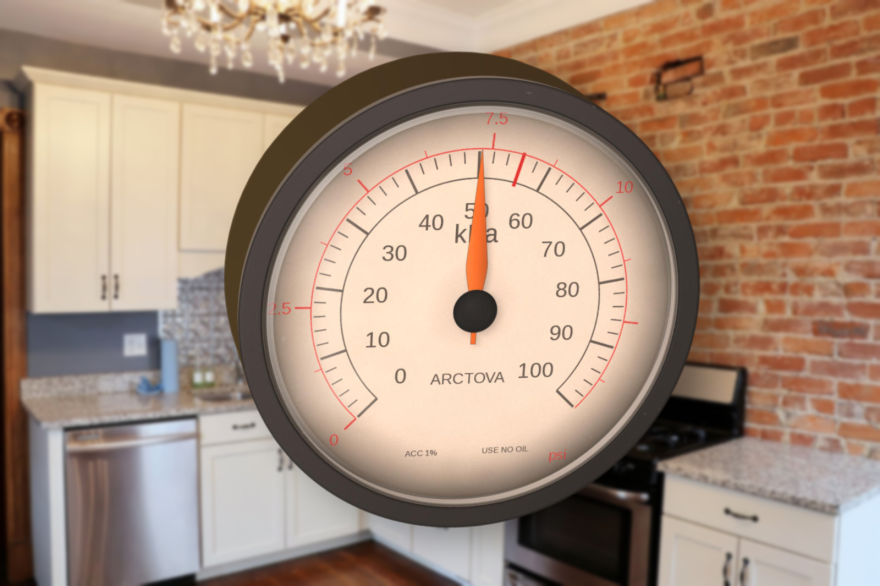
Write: **50** kPa
